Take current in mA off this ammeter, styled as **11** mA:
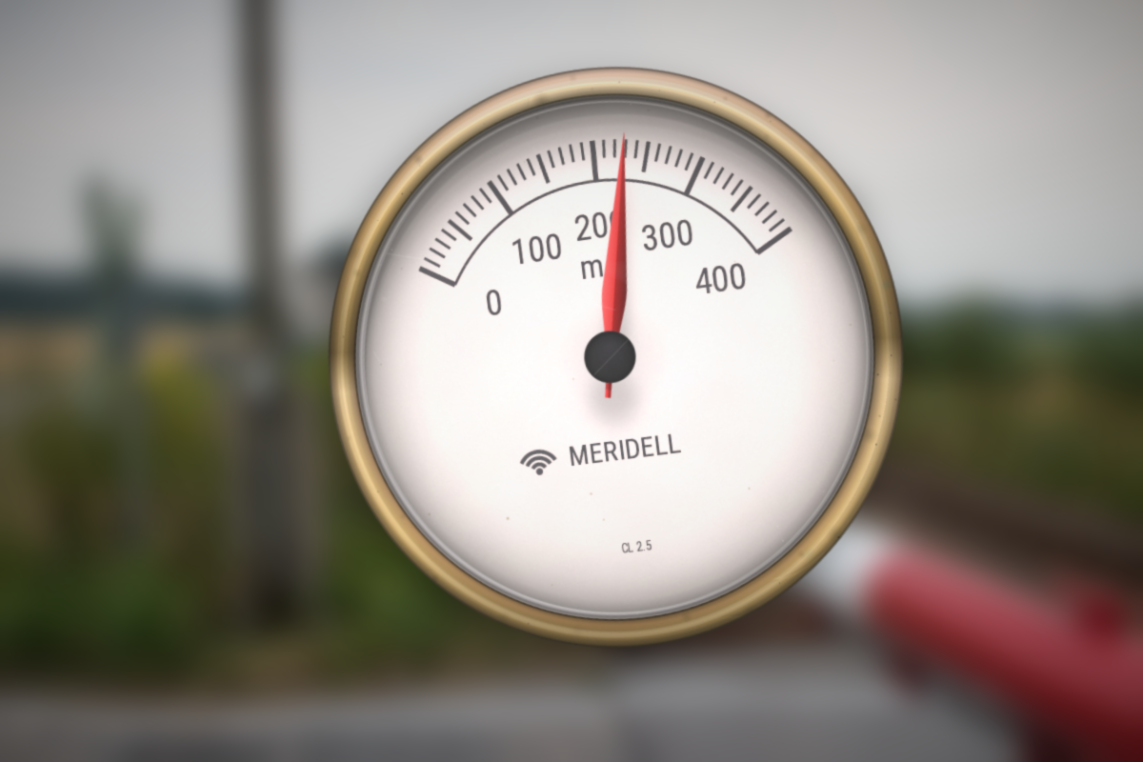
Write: **230** mA
